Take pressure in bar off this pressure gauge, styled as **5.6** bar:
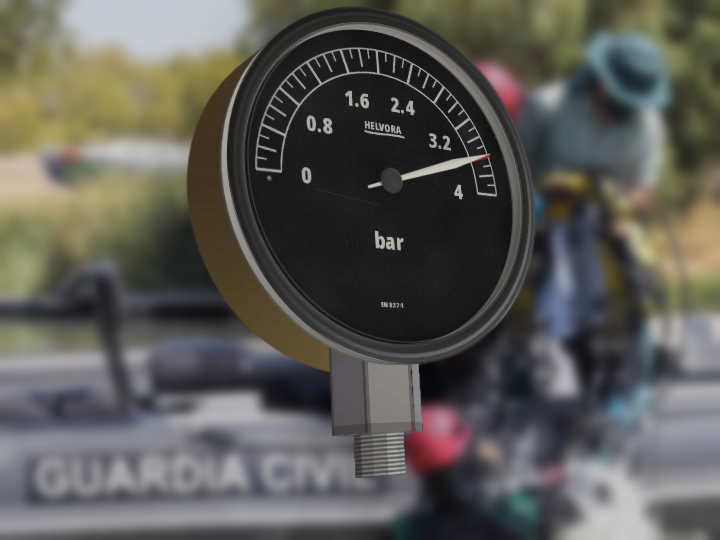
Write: **3.6** bar
